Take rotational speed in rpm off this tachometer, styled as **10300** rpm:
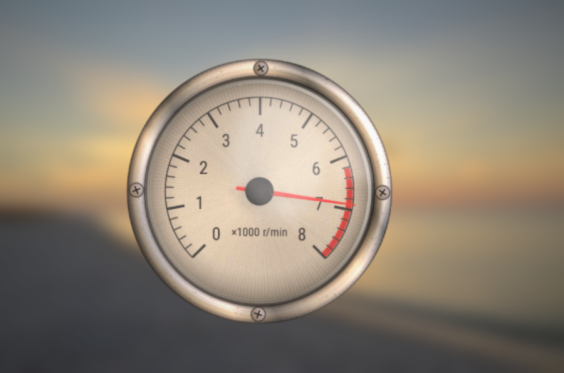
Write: **6900** rpm
